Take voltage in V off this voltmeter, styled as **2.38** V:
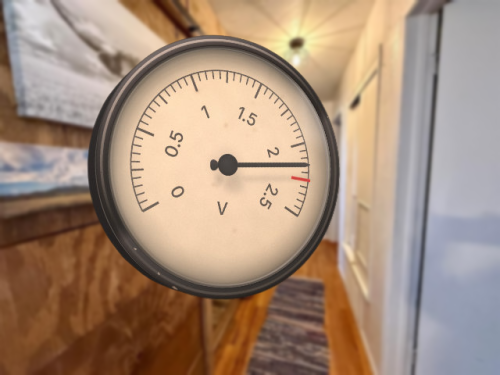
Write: **2.15** V
